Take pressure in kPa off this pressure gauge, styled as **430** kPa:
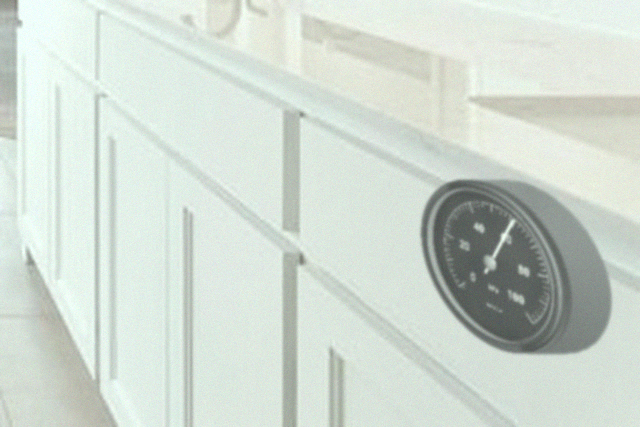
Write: **60** kPa
